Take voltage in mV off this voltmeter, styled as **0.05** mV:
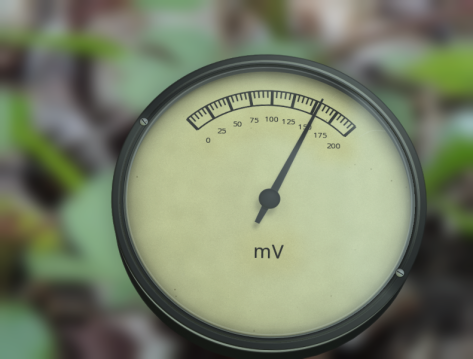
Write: **155** mV
